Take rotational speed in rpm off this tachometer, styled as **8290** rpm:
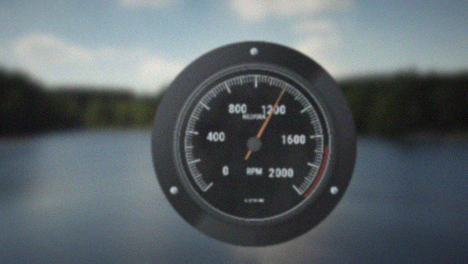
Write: **1200** rpm
